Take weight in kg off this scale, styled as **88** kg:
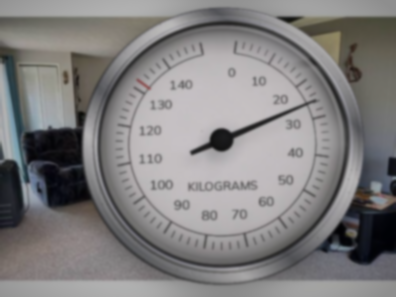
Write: **26** kg
